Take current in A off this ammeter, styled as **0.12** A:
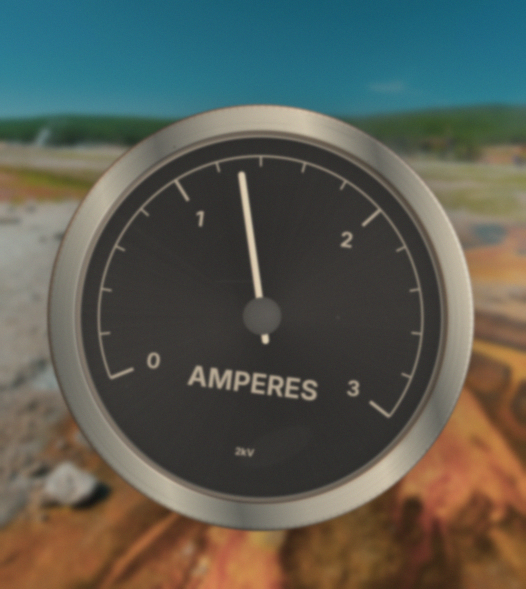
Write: **1.3** A
